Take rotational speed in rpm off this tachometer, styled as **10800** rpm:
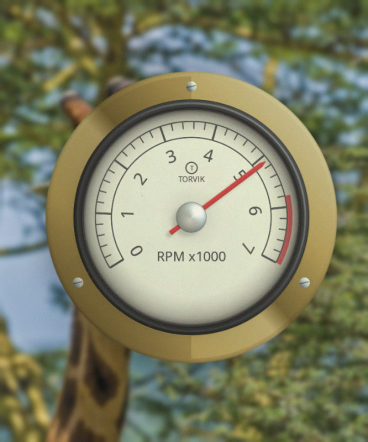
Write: **5100** rpm
